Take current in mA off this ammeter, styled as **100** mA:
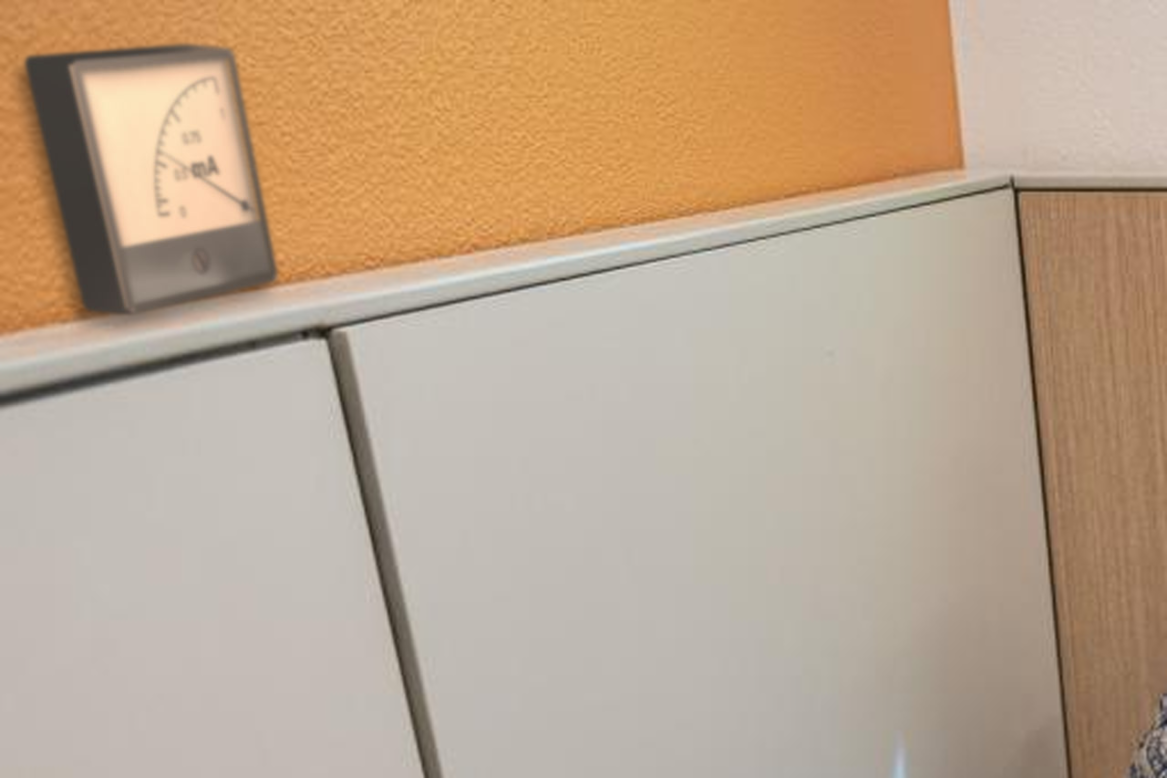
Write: **0.55** mA
